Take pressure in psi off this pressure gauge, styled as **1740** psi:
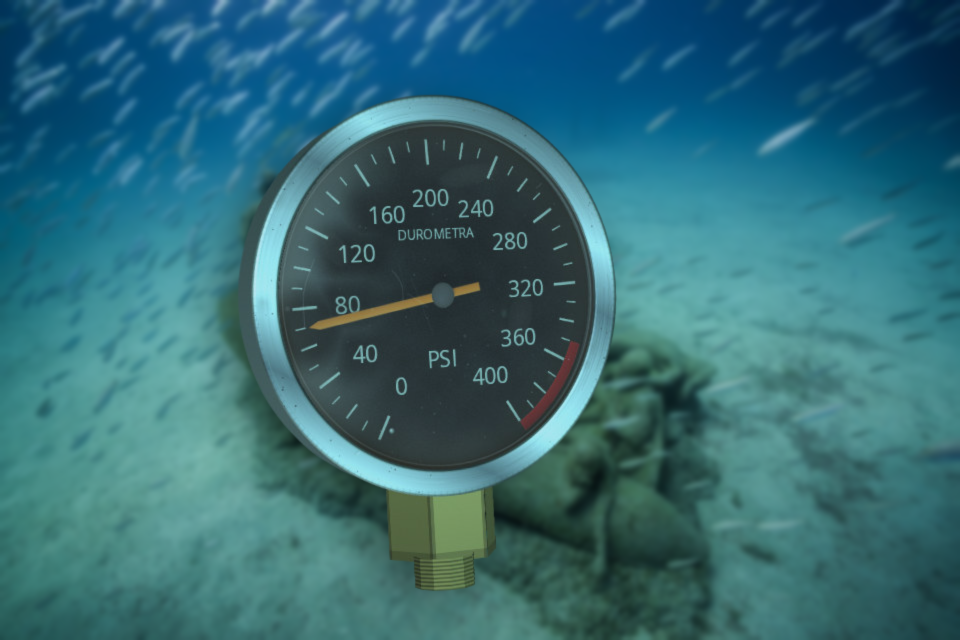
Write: **70** psi
